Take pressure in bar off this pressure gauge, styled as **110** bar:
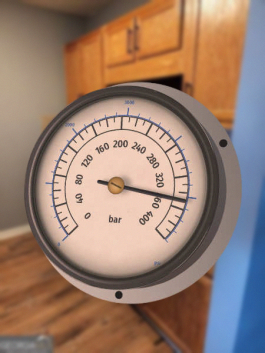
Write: **350** bar
